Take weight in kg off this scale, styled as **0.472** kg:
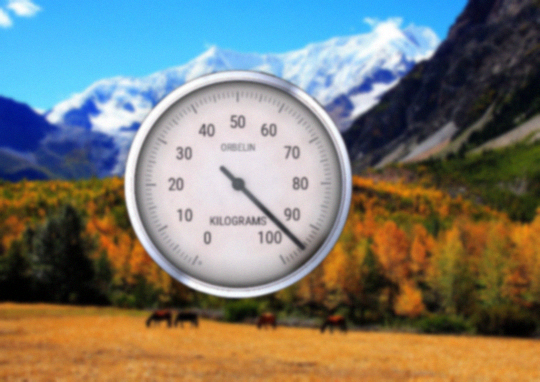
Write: **95** kg
